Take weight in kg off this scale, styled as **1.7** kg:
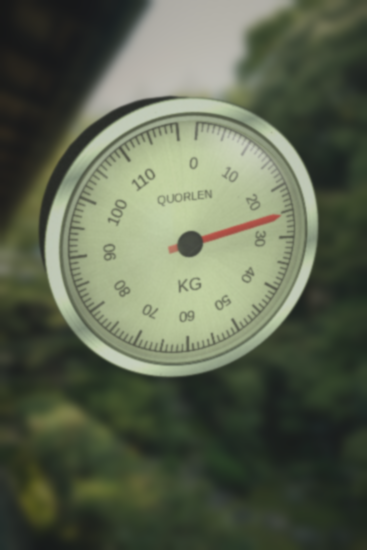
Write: **25** kg
